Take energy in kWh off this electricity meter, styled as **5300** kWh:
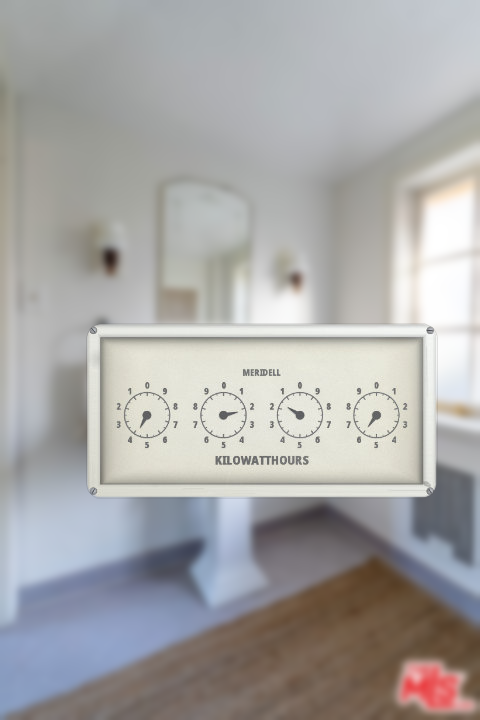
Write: **4216** kWh
